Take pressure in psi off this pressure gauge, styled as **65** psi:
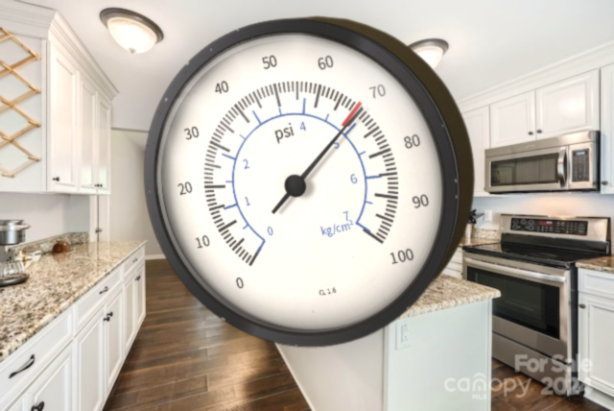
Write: **70** psi
